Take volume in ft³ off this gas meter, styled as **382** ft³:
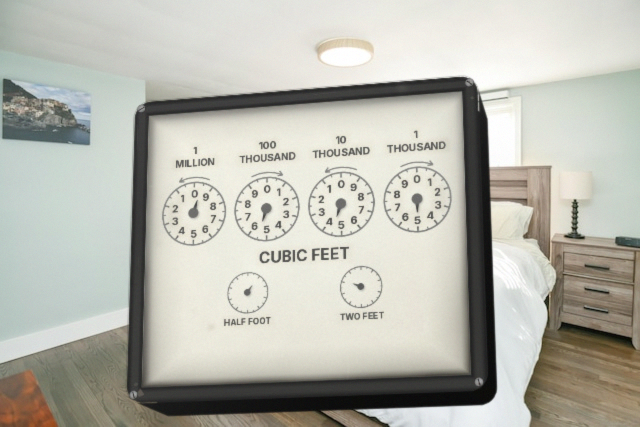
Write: **954500** ft³
